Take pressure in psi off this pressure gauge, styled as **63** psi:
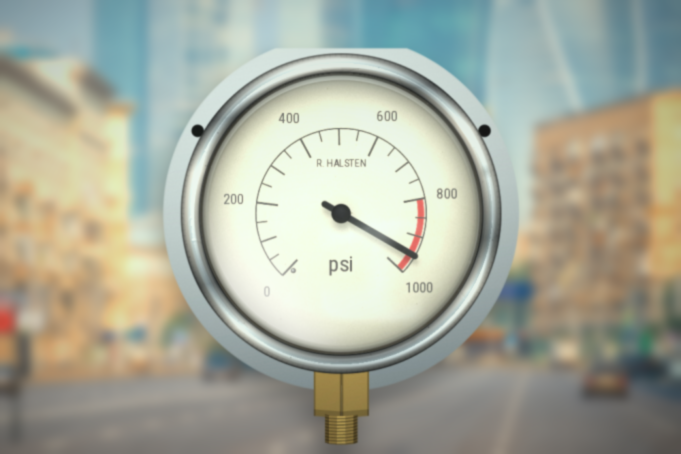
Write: **950** psi
